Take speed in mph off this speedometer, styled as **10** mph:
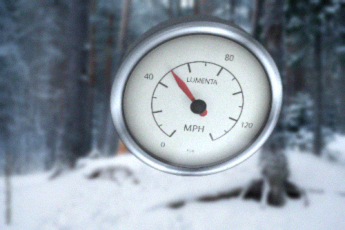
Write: **50** mph
